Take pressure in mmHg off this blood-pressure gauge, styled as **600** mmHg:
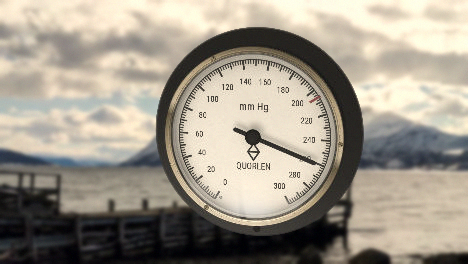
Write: **260** mmHg
